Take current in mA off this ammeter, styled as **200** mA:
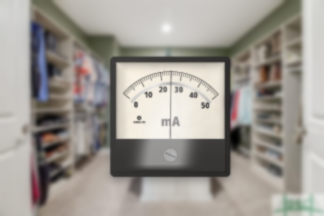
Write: **25** mA
